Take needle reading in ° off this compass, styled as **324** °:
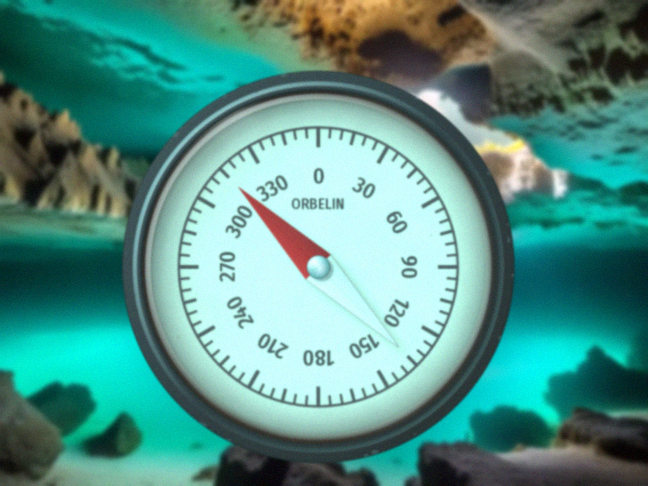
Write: **315** °
